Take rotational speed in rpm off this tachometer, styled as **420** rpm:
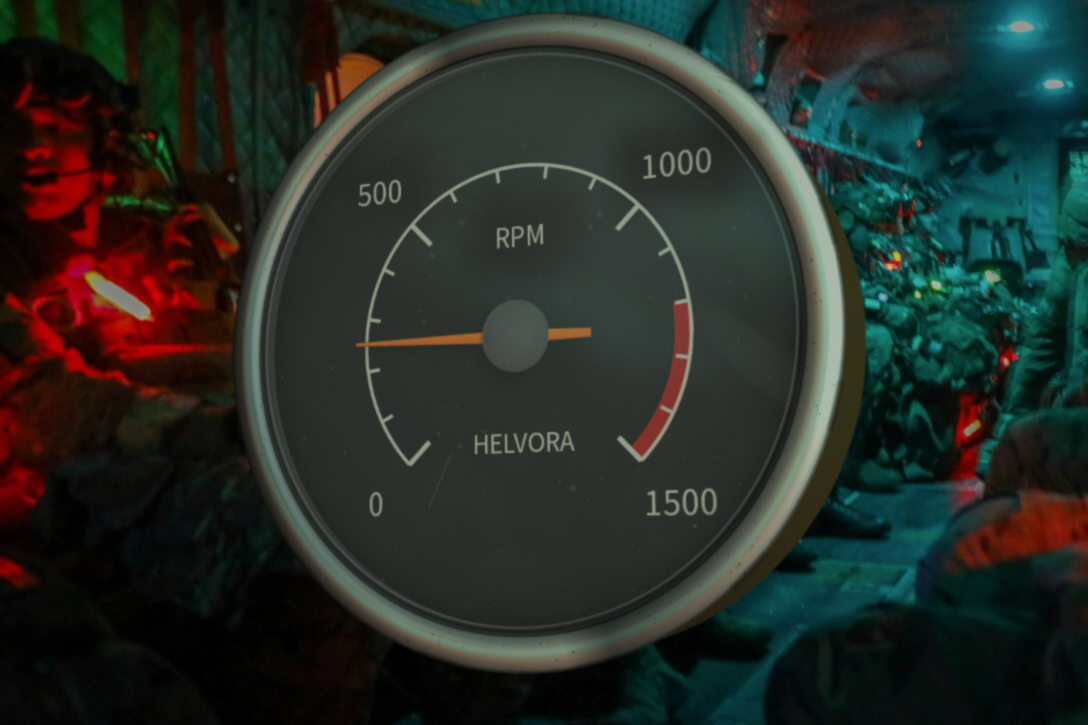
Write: **250** rpm
